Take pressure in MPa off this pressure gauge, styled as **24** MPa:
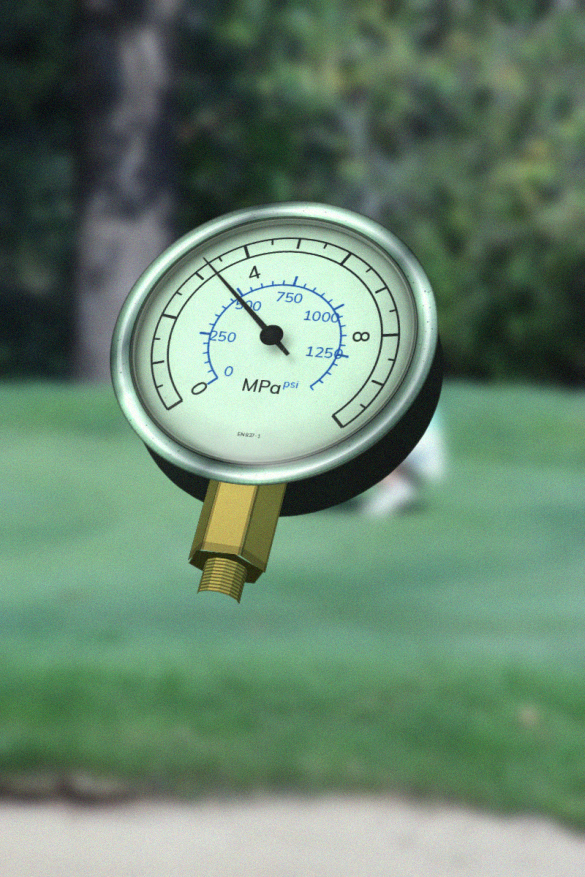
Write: **3.25** MPa
